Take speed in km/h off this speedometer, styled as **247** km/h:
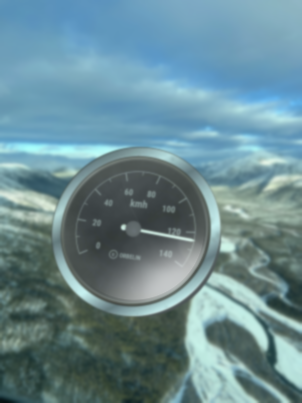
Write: **125** km/h
